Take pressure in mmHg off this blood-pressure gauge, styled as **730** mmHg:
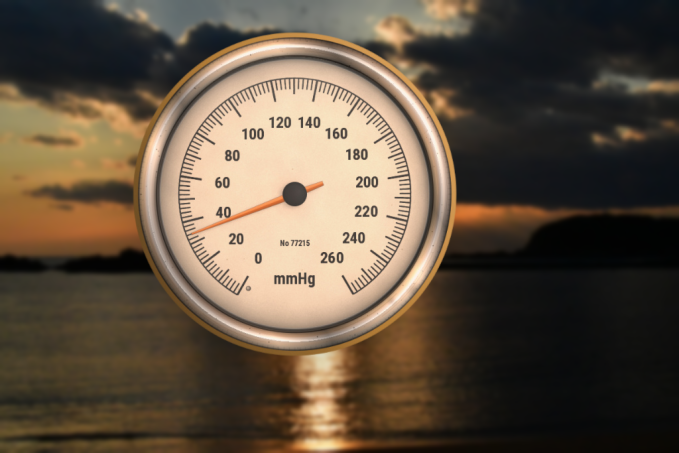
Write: **34** mmHg
